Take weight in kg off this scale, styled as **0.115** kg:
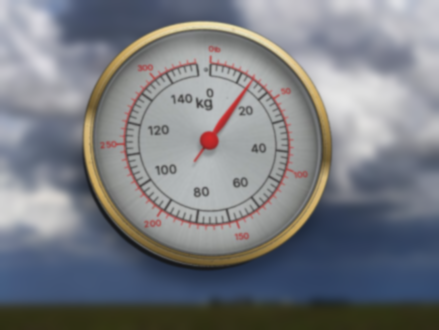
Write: **14** kg
